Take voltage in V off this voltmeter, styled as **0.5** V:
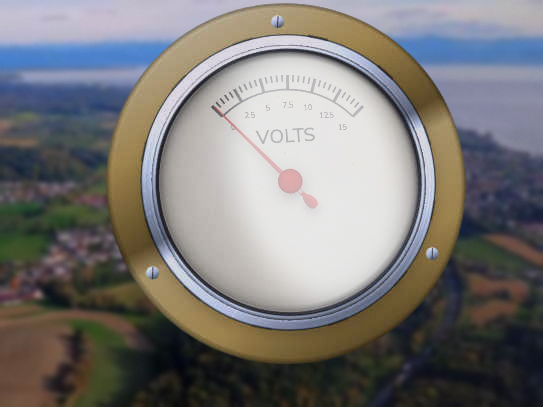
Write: **0** V
